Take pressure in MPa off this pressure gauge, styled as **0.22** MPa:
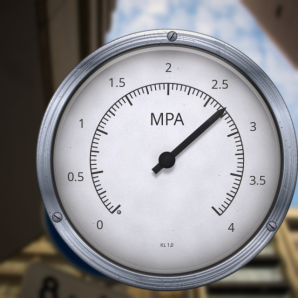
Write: **2.7** MPa
